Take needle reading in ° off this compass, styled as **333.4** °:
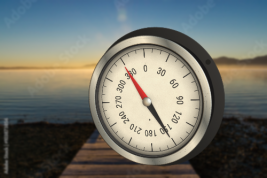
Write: **330** °
